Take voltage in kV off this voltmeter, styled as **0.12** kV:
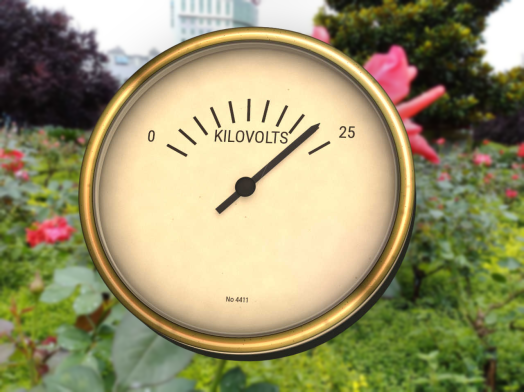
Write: **22.5** kV
